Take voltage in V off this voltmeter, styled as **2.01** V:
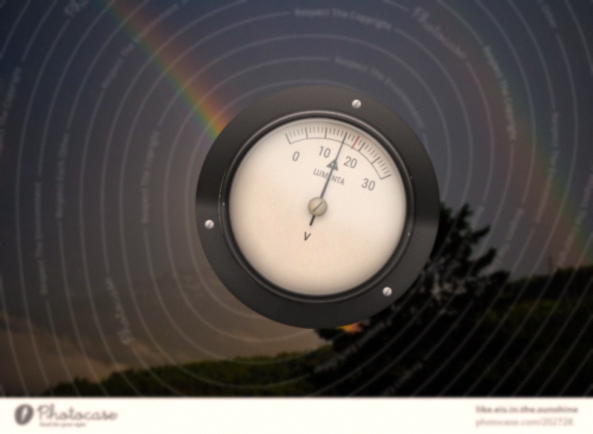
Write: **15** V
